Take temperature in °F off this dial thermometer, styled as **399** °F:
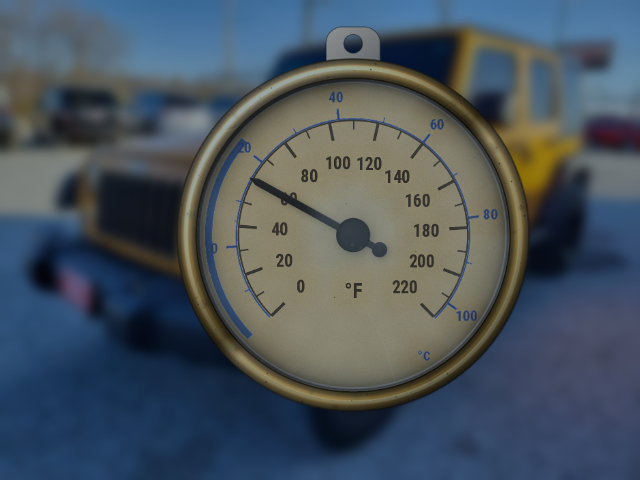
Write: **60** °F
